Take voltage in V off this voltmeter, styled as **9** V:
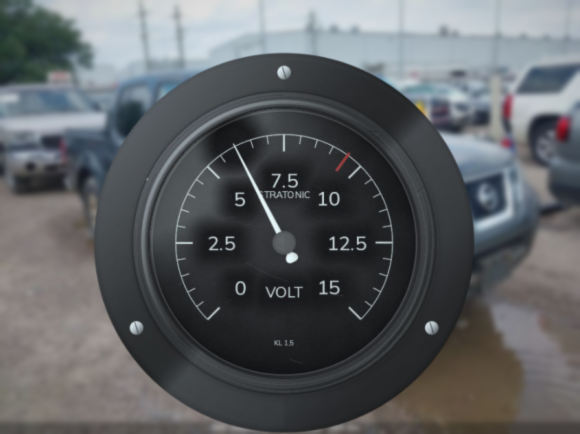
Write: **6** V
